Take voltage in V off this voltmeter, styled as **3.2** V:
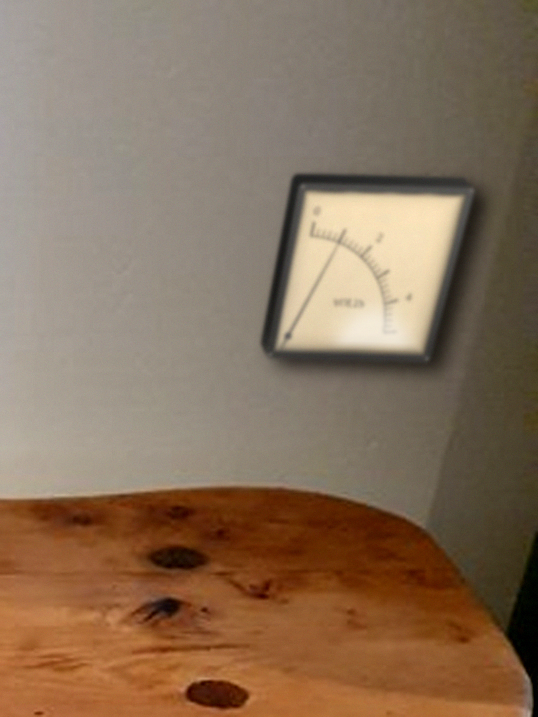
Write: **1** V
